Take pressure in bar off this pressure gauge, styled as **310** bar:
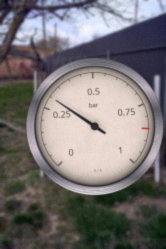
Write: **0.3** bar
